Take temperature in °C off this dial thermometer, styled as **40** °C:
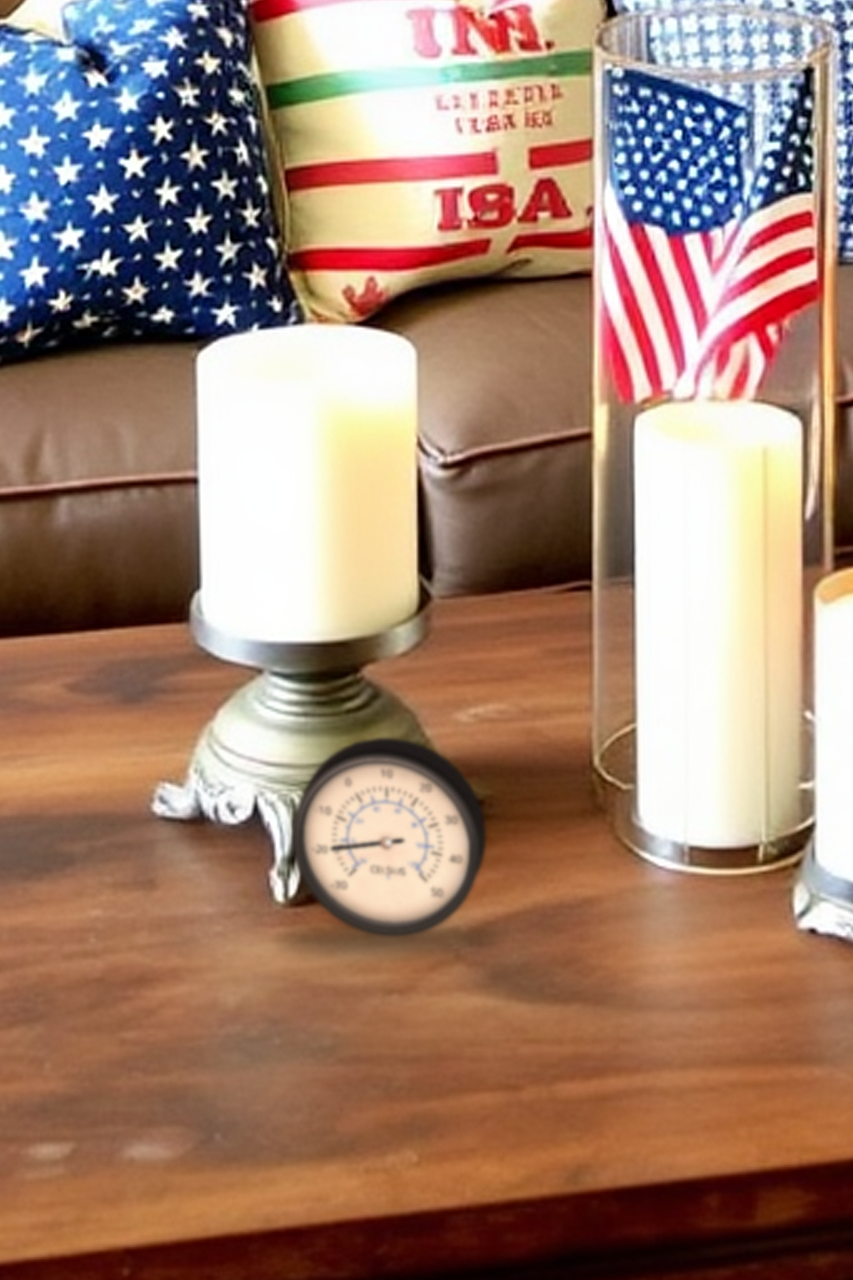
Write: **-20** °C
